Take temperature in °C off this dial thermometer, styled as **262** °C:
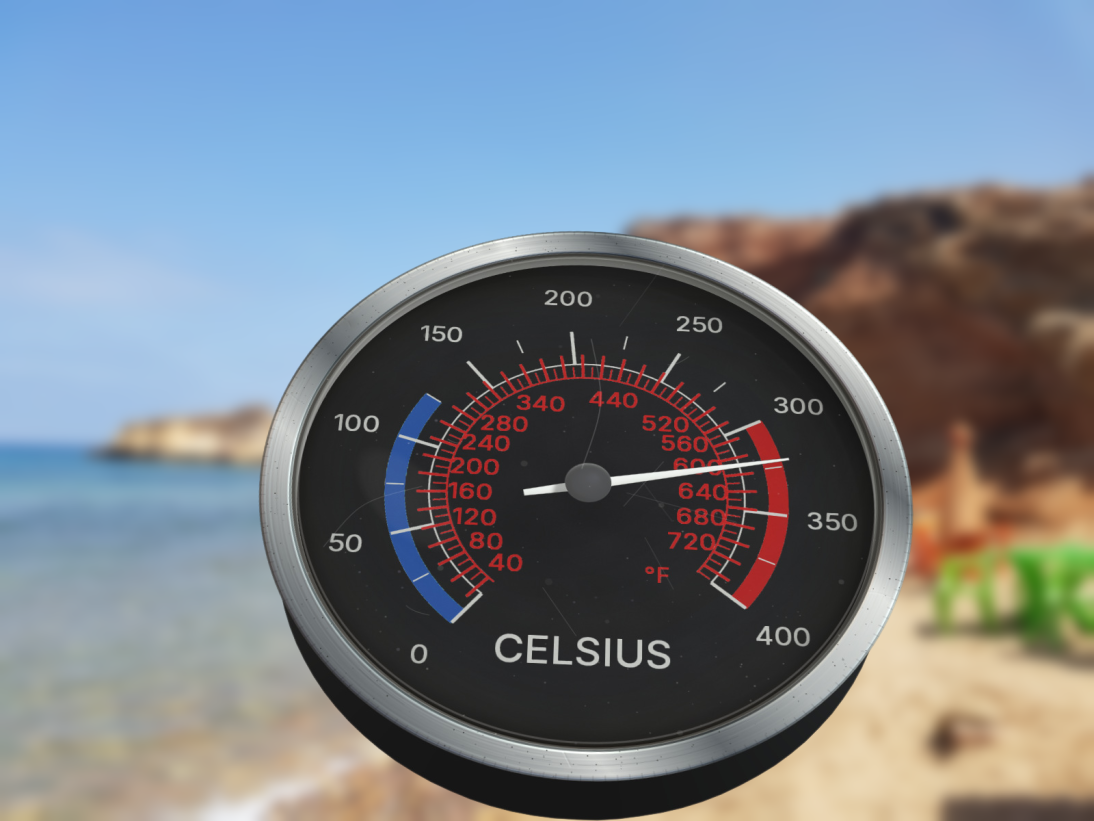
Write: **325** °C
